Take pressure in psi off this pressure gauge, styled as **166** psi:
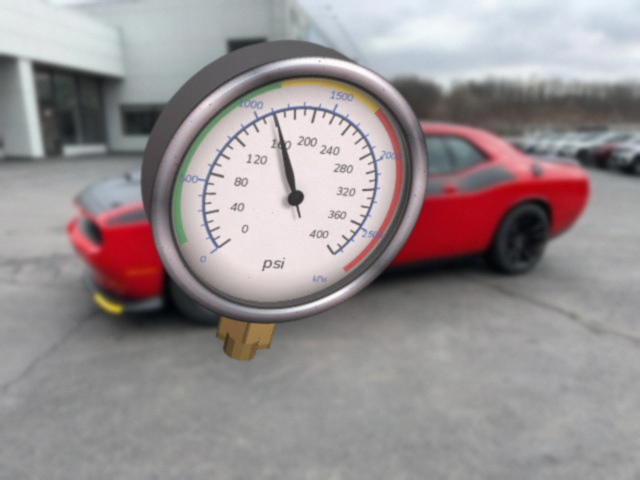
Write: **160** psi
